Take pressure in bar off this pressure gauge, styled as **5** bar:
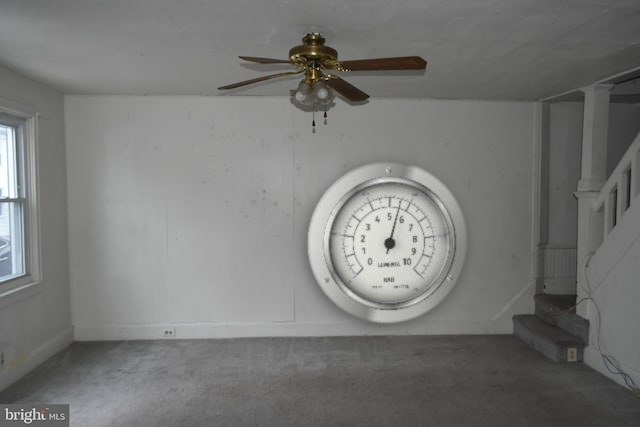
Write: **5.5** bar
